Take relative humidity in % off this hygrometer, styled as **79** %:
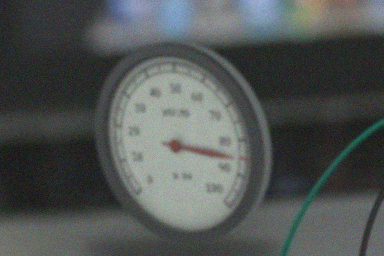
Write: **85** %
